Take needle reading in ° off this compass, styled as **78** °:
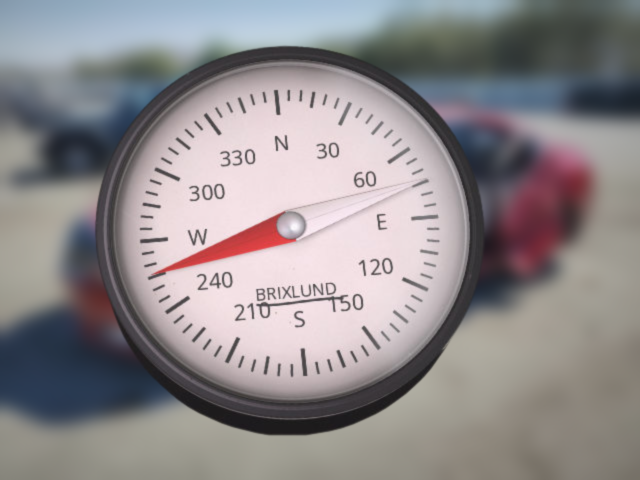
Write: **255** °
